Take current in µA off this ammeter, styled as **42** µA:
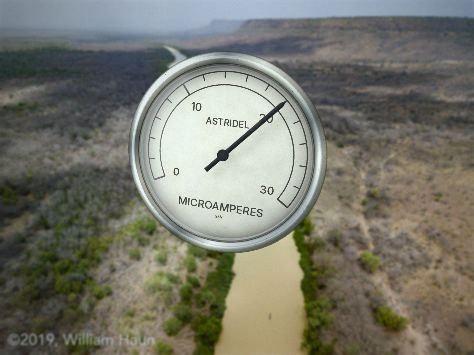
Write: **20** µA
